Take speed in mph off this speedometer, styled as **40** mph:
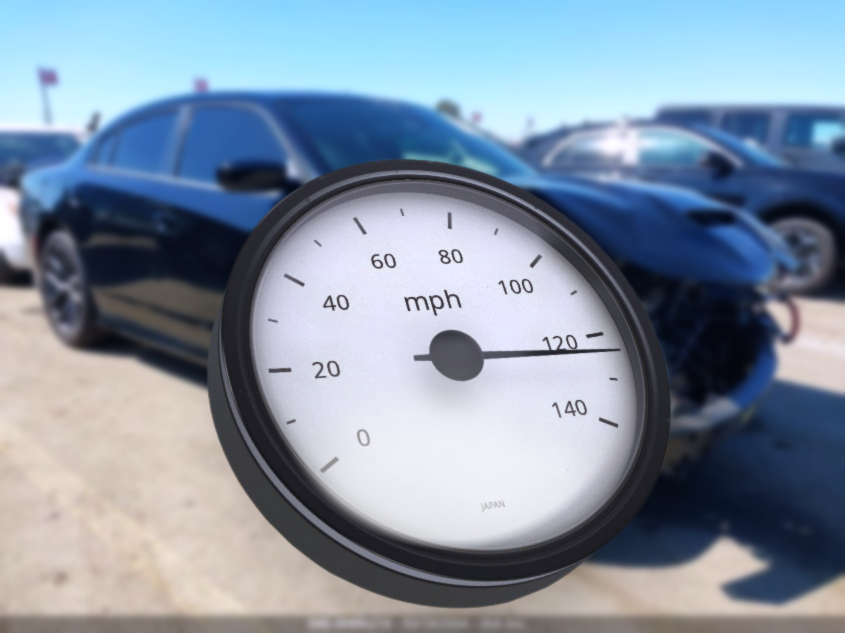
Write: **125** mph
